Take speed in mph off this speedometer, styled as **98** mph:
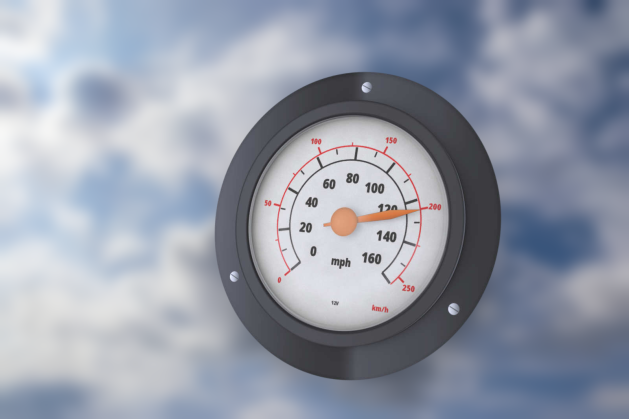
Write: **125** mph
